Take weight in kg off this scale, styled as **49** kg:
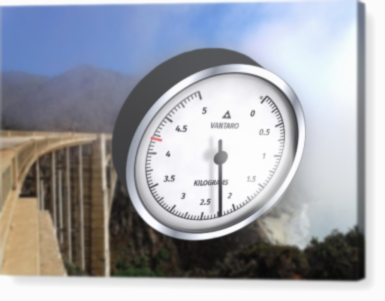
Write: **2.25** kg
